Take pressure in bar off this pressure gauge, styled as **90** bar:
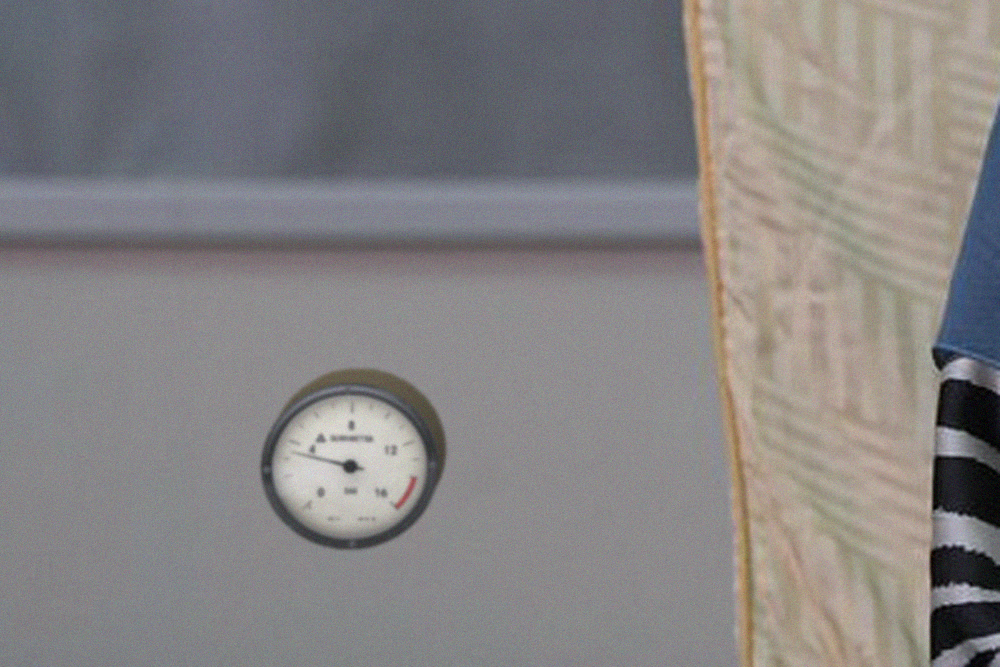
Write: **3.5** bar
